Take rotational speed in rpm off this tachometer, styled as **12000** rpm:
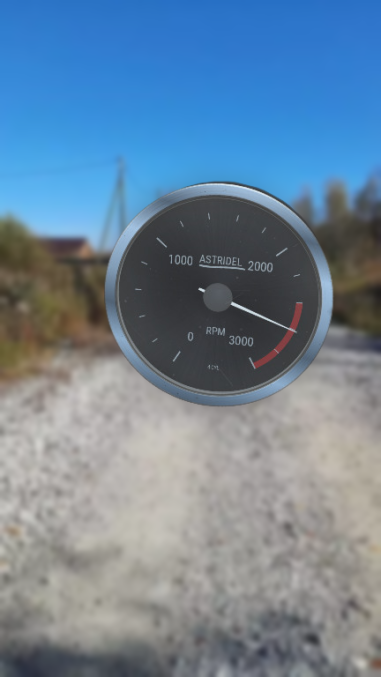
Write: **2600** rpm
